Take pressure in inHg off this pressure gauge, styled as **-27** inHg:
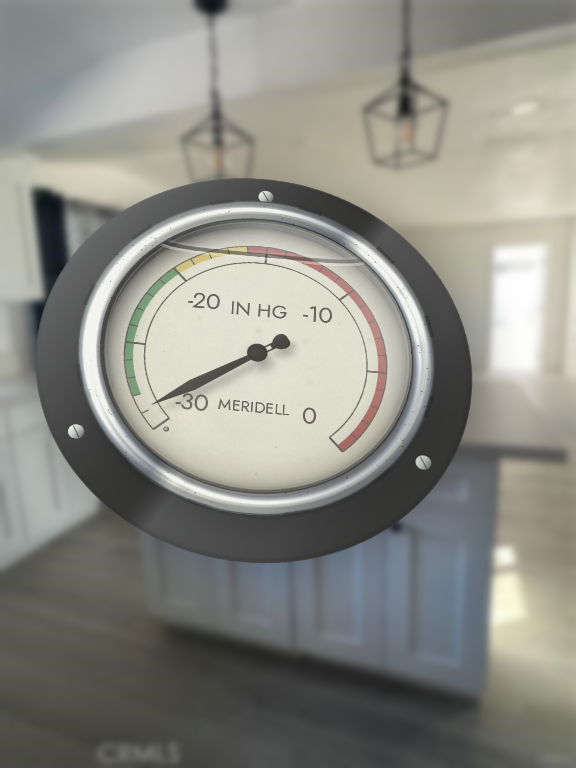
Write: **-29** inHg
